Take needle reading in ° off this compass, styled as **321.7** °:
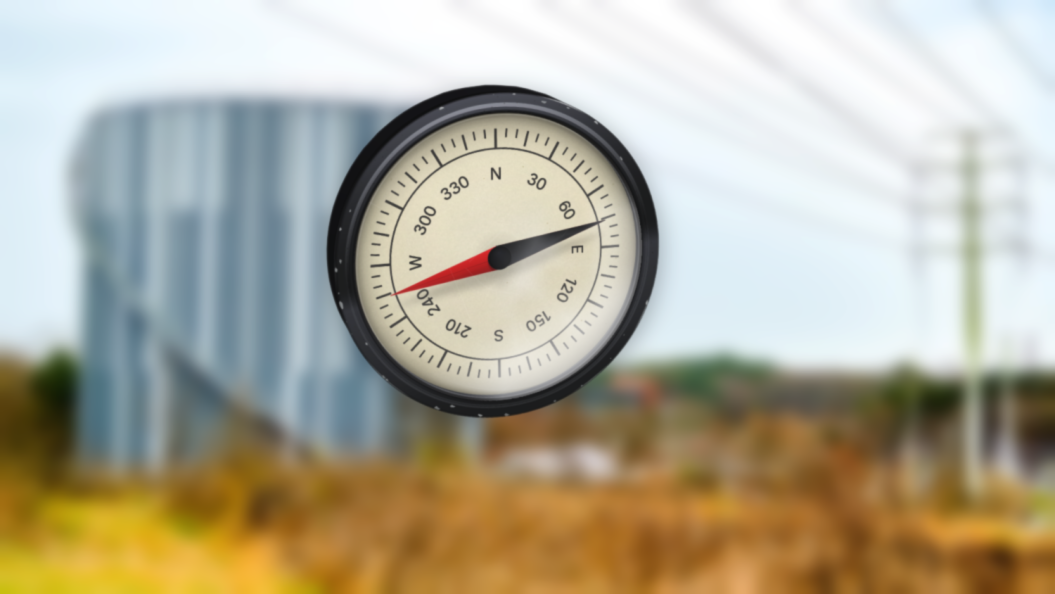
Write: **255** °
